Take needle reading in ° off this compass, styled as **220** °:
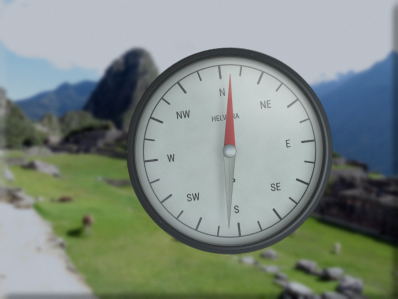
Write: **7.5** °
